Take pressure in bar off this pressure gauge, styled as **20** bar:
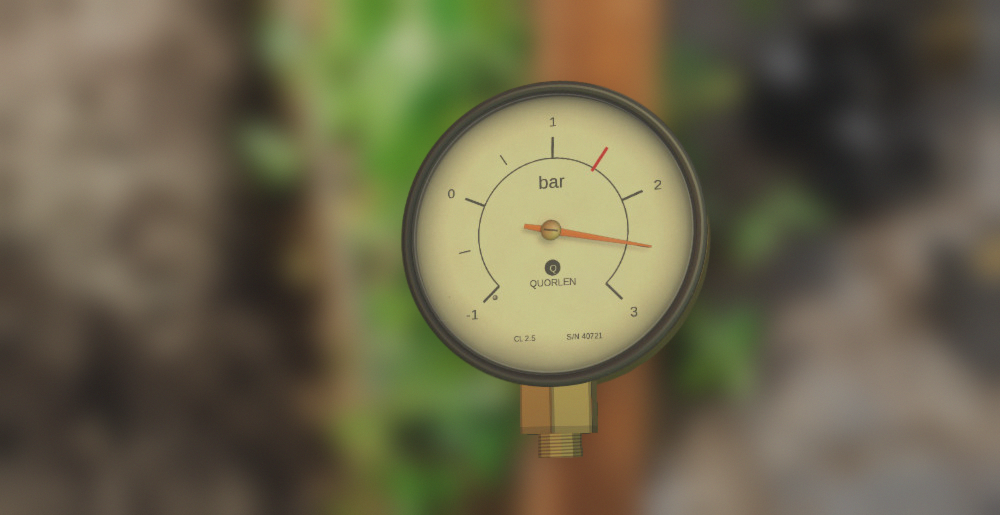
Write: **2.5** bar
